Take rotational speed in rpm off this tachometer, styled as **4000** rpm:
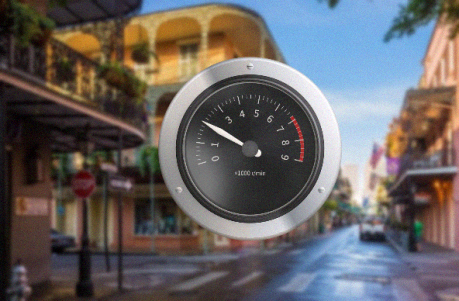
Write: **2000** rpm
